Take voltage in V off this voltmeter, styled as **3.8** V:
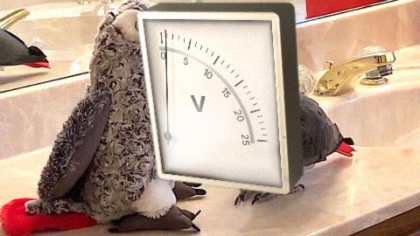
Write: **1** V
